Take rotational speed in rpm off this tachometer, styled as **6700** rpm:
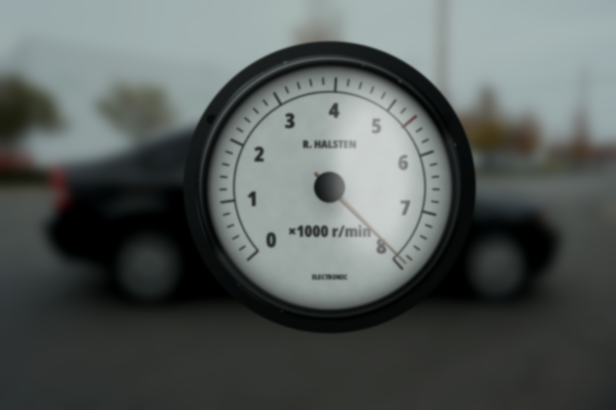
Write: **7900** rpm
